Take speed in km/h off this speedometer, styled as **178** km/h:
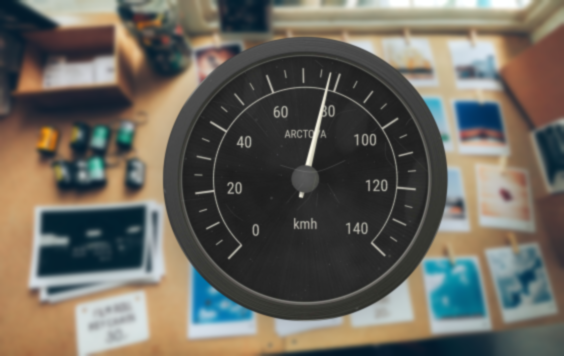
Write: **77.5** km/h
